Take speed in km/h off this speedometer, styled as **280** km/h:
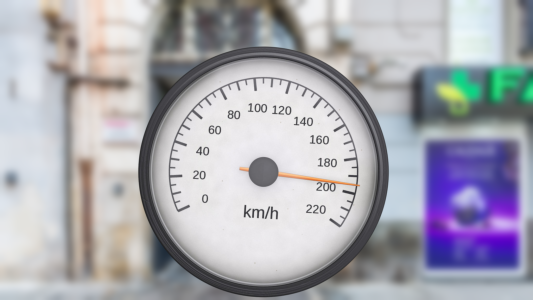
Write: **195** km/h
